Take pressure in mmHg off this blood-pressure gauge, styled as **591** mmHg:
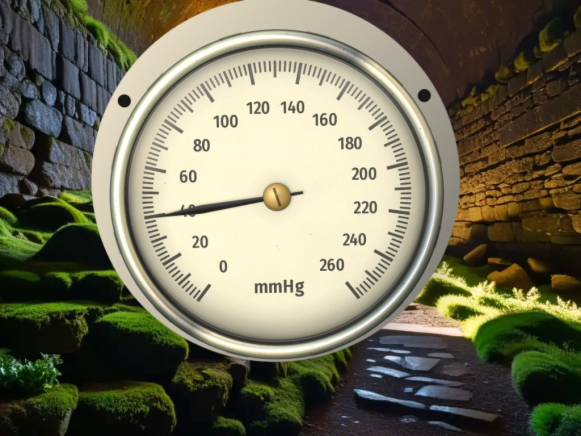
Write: **40** mmHg
